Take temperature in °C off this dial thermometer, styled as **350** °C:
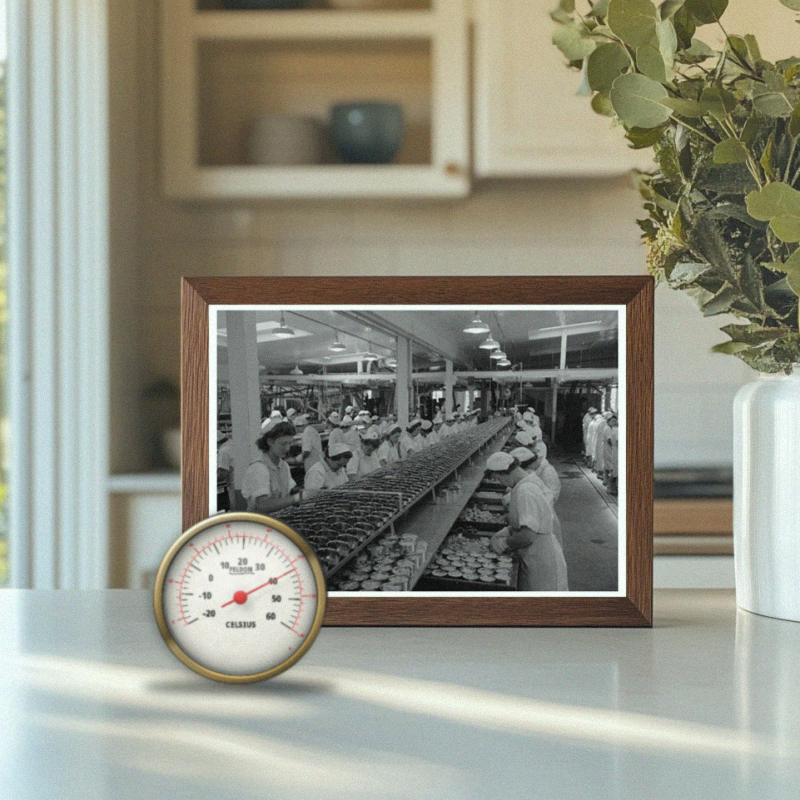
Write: **40** °C
